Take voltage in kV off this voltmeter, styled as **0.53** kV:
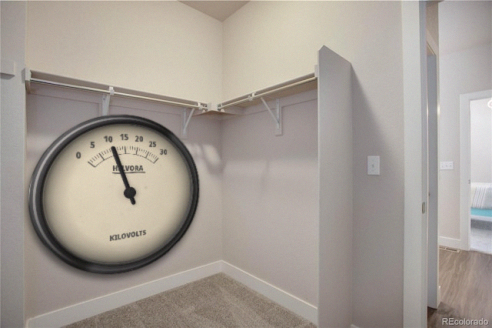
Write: **10** kV
